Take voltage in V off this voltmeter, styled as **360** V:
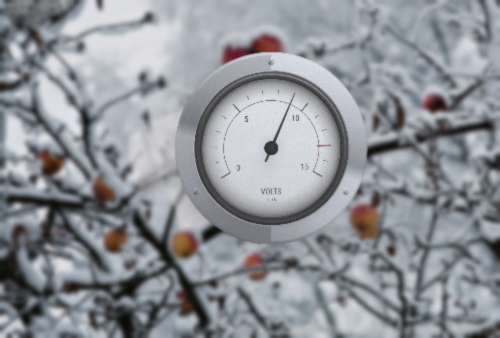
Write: **9** V
